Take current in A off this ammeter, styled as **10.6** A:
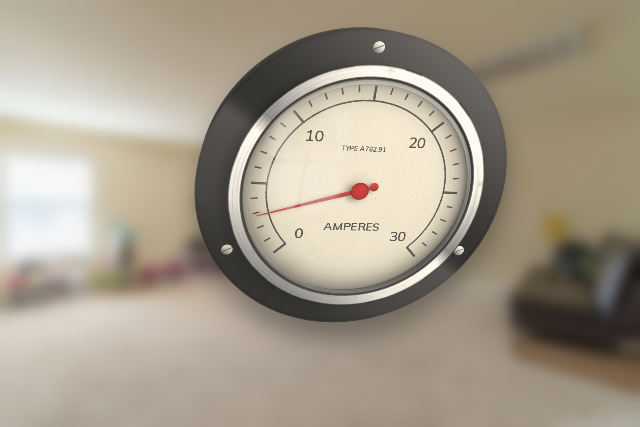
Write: **3** A
